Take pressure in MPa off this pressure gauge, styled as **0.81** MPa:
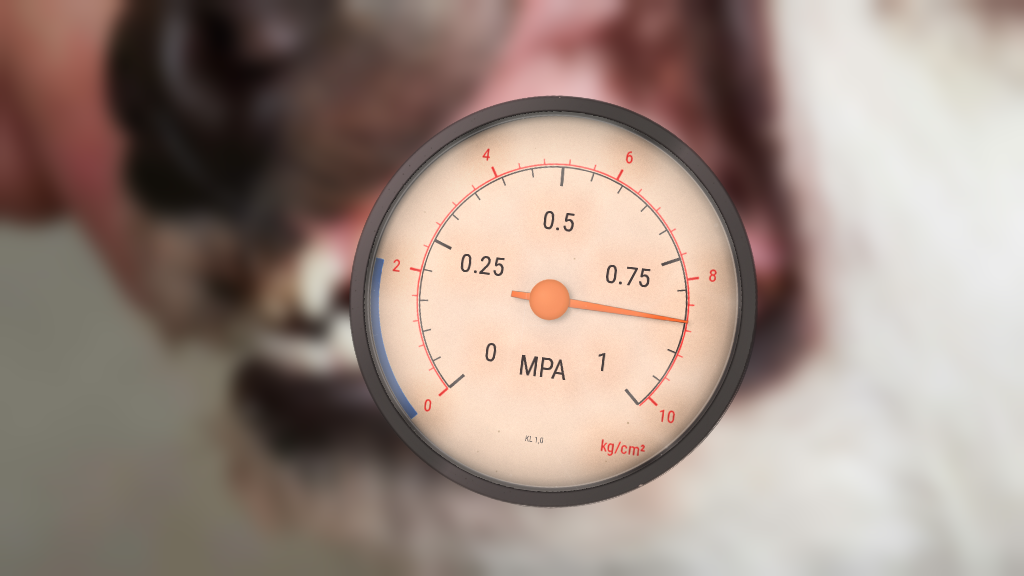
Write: **0.85** MPa
